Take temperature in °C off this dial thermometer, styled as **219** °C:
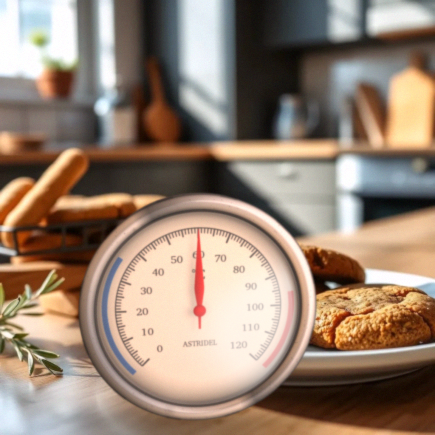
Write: **60** °C
